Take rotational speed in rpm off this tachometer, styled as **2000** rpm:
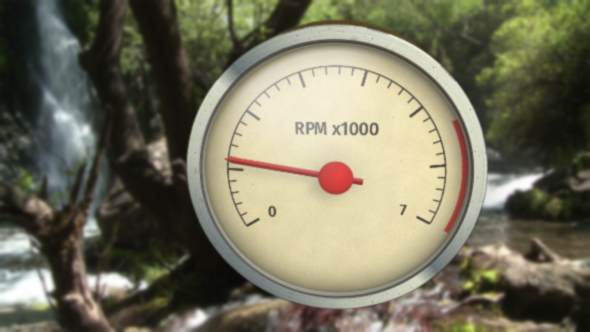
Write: **1200** rpm
